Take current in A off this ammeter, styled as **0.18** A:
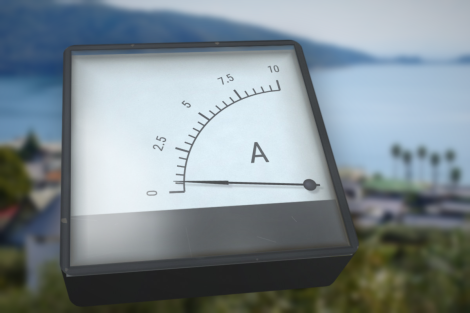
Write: **0.5** A
